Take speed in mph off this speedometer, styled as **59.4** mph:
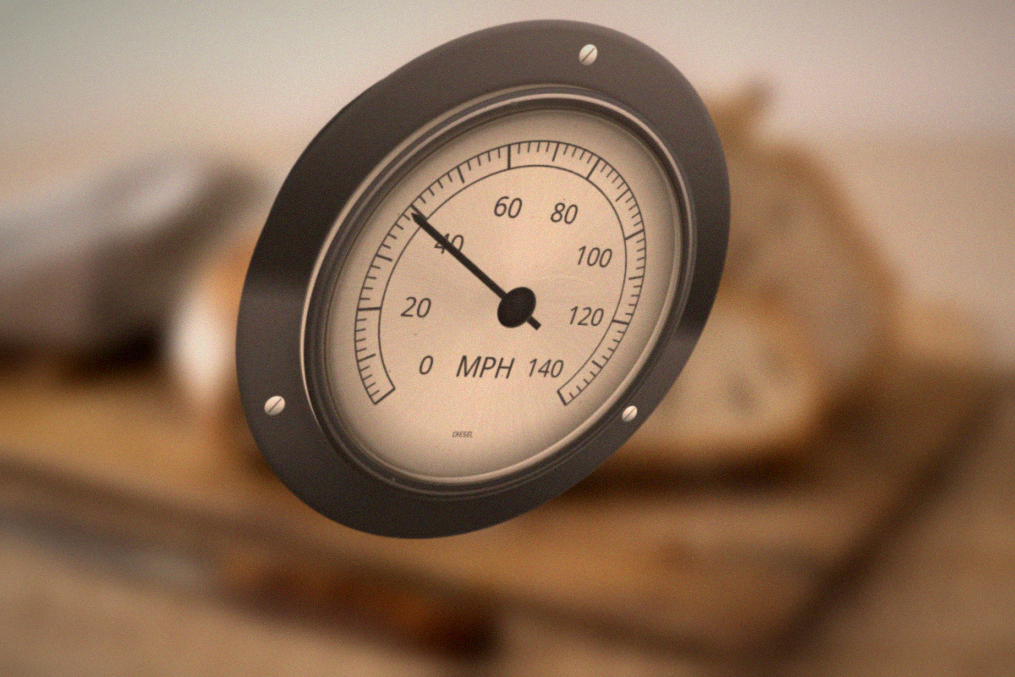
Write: **39** mph
